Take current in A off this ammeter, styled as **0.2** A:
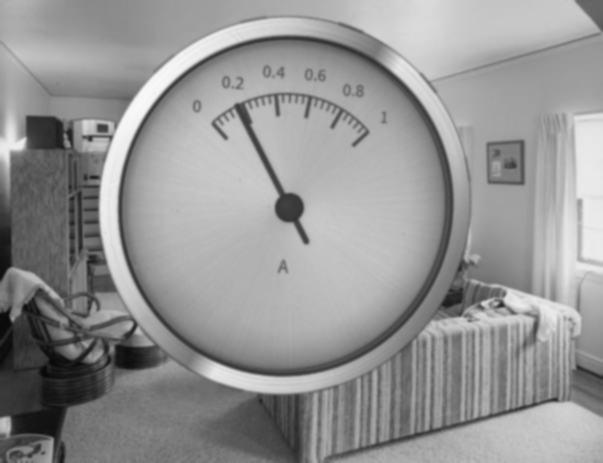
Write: **0.16** A
